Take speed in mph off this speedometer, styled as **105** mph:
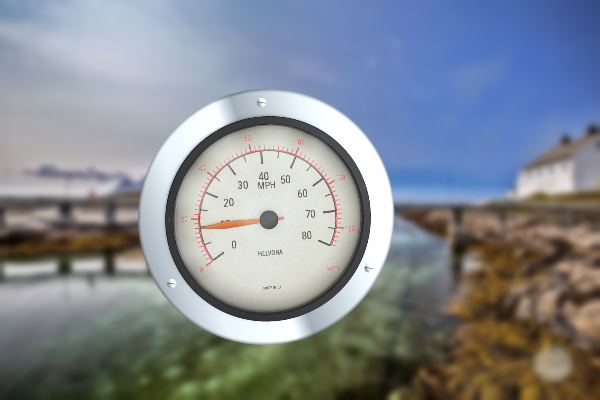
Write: **10** mph
